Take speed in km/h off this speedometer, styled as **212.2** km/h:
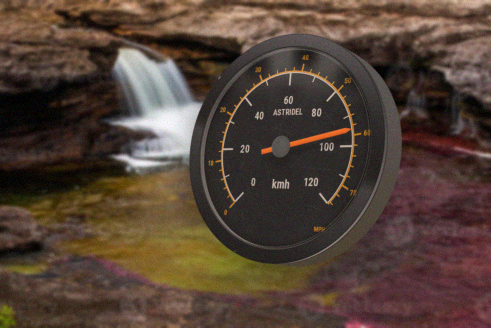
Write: **95** km/h
